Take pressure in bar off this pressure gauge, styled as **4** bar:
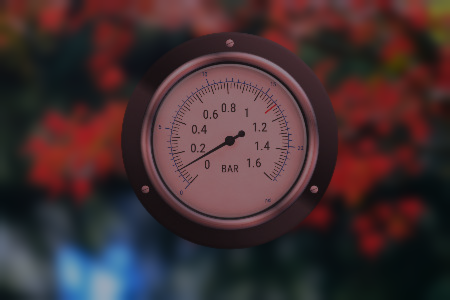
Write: **0.1** bar
